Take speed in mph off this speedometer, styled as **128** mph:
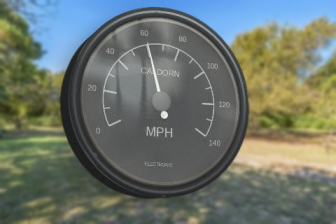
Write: **60** mph
